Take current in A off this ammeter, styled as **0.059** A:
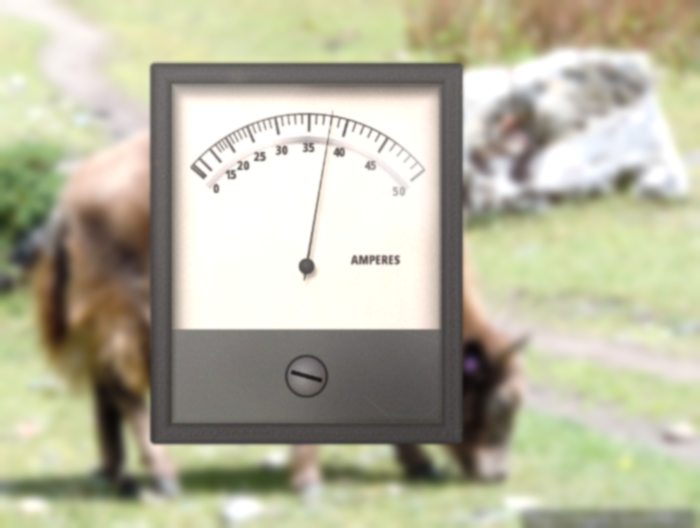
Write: **38** A
